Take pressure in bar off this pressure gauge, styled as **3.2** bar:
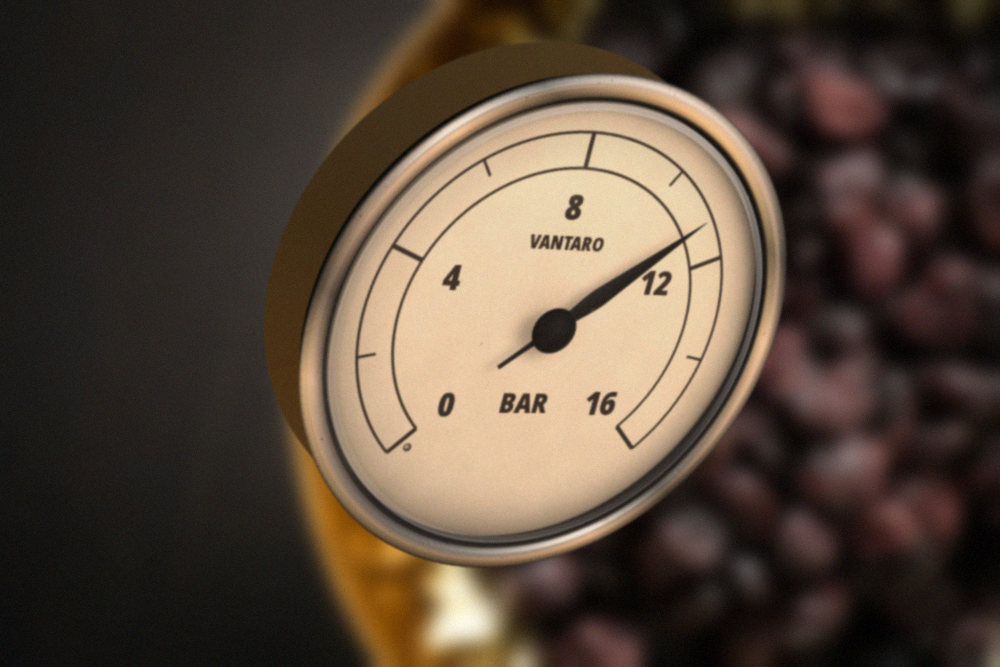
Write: **11** bar
